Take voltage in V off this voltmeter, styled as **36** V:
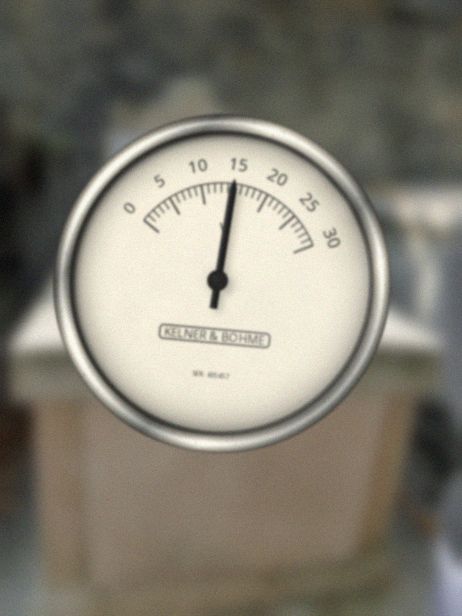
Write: **15** V
